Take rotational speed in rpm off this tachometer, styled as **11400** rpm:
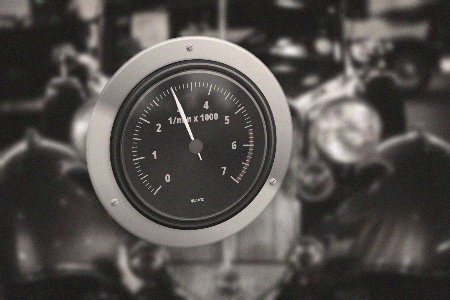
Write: **3000** rpm
